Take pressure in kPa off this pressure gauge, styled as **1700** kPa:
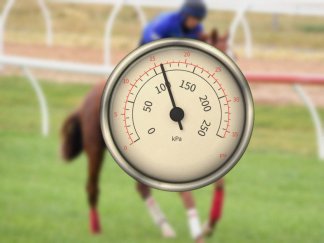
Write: **110** kPa
